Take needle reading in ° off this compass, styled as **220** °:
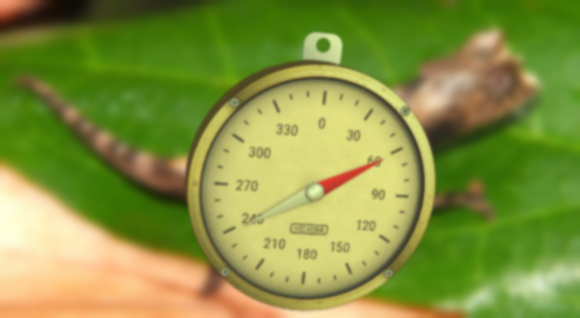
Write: **60** °
